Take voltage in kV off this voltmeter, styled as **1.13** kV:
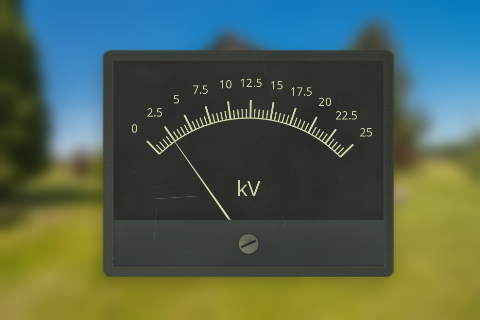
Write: **2.5** kV
